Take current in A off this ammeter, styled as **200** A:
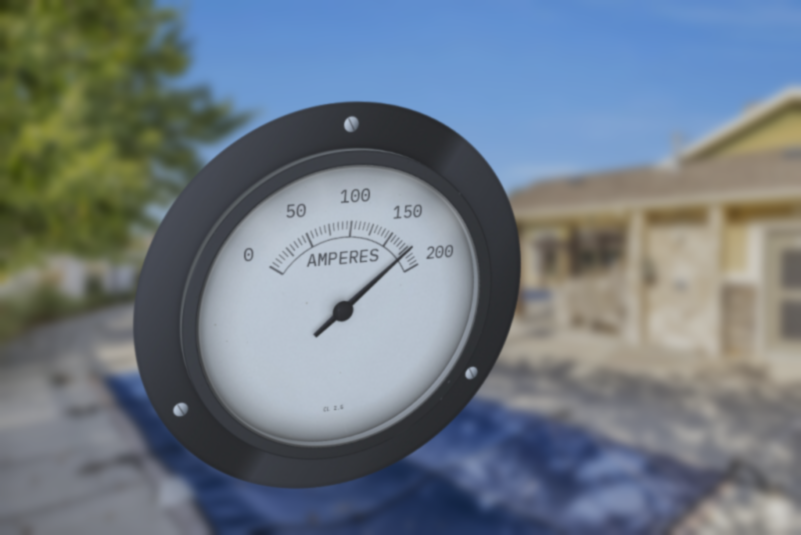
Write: **175** A
